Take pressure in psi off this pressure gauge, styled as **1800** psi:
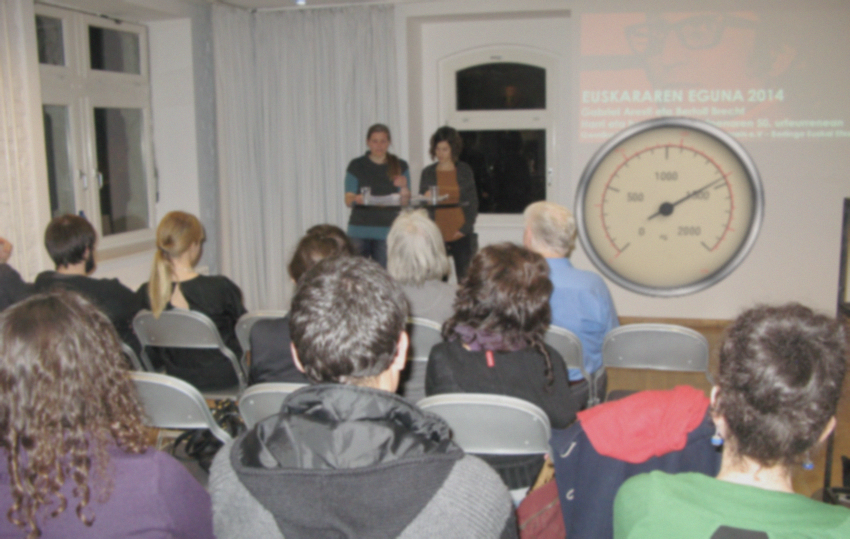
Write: **1450** psi
